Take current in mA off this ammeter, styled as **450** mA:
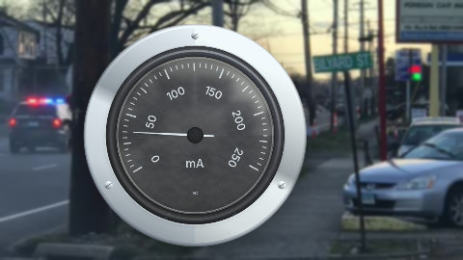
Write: **35** mA
